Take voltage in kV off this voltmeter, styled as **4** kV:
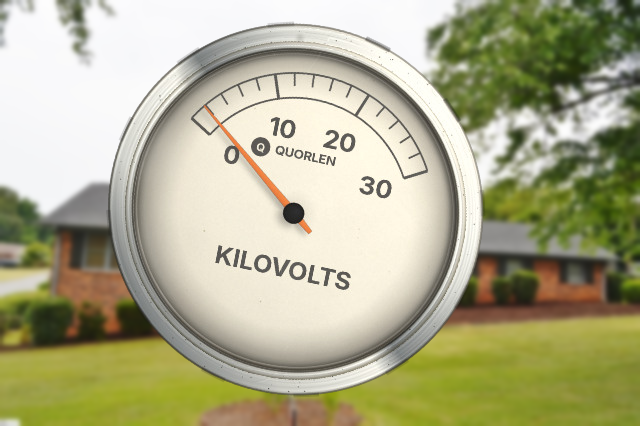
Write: **2** kV
